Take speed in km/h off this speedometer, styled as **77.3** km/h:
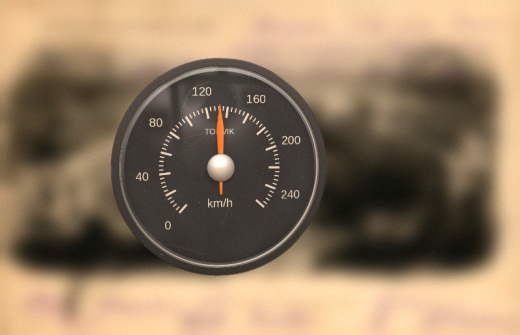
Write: **132** km/h
